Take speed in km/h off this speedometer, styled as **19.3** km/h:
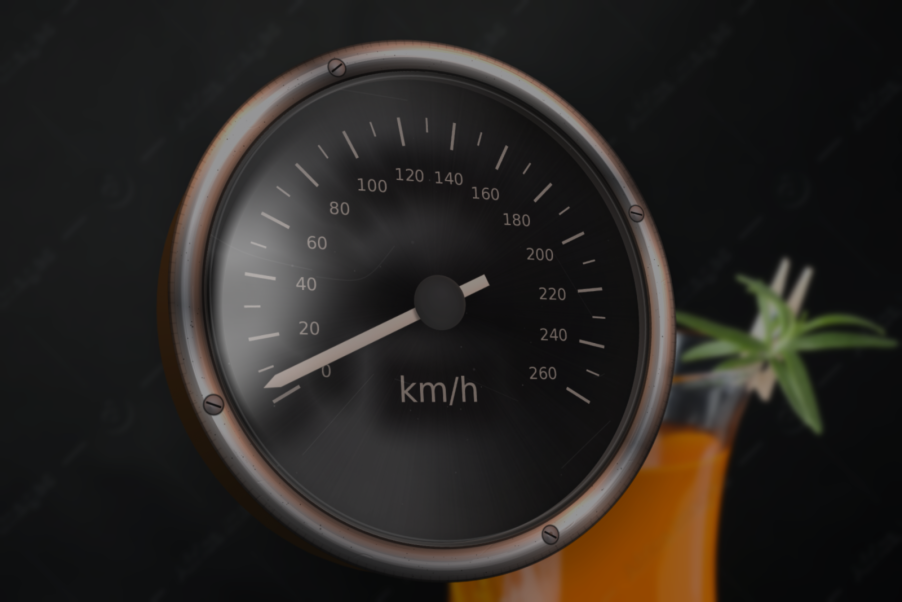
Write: **5** km/h
